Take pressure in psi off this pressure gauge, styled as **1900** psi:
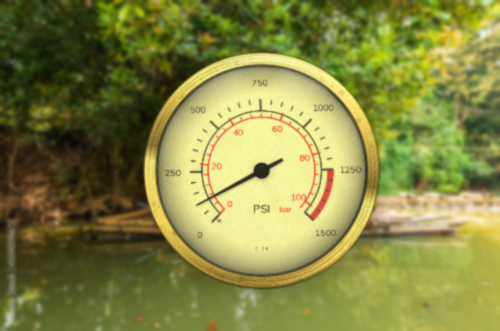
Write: **100** psi
